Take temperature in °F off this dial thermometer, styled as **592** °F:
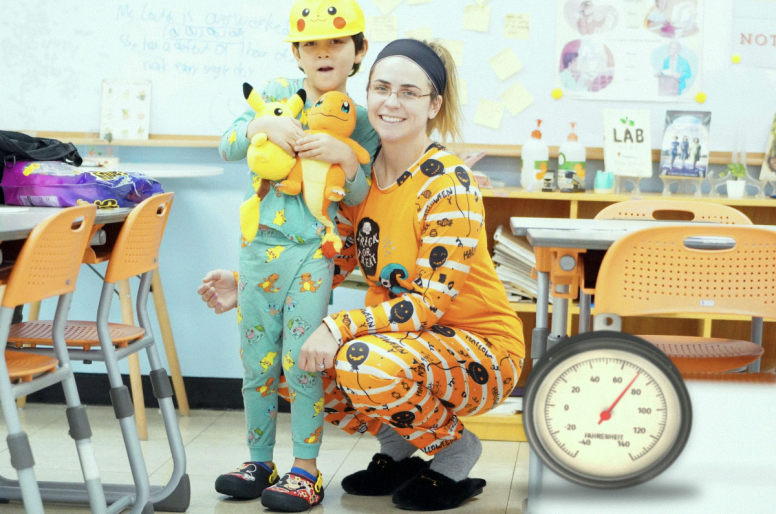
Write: **70** °F
